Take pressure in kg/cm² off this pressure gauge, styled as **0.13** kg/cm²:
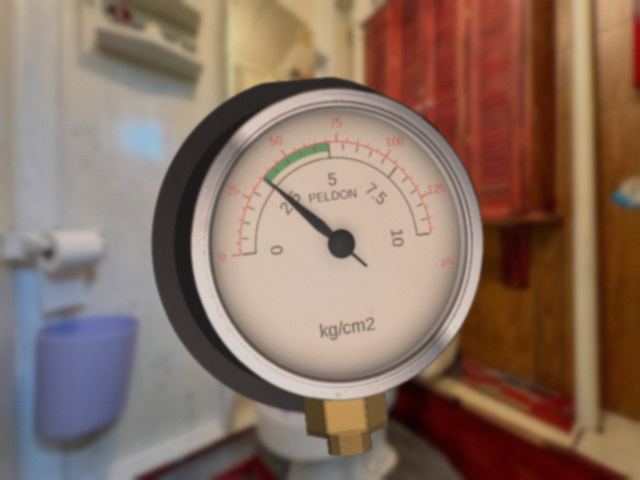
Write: **2.5** kg/cm²
